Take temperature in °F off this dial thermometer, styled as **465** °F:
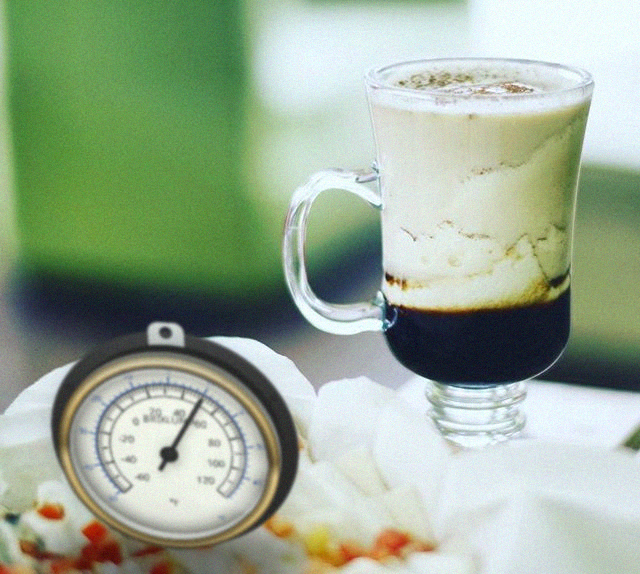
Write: **50** °F
